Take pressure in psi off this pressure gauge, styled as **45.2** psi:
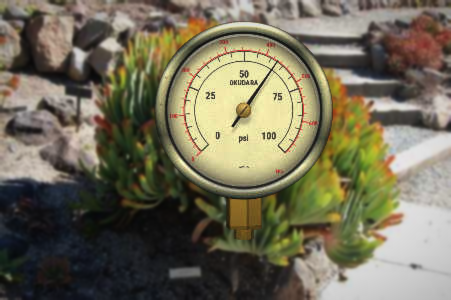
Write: **62.5** psi
